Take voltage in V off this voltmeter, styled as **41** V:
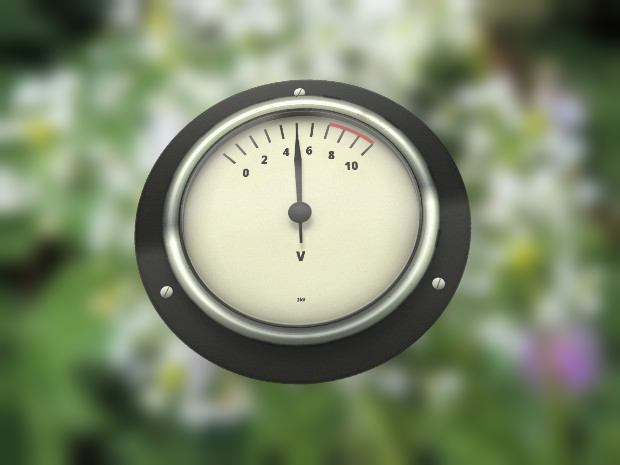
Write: **5** V
